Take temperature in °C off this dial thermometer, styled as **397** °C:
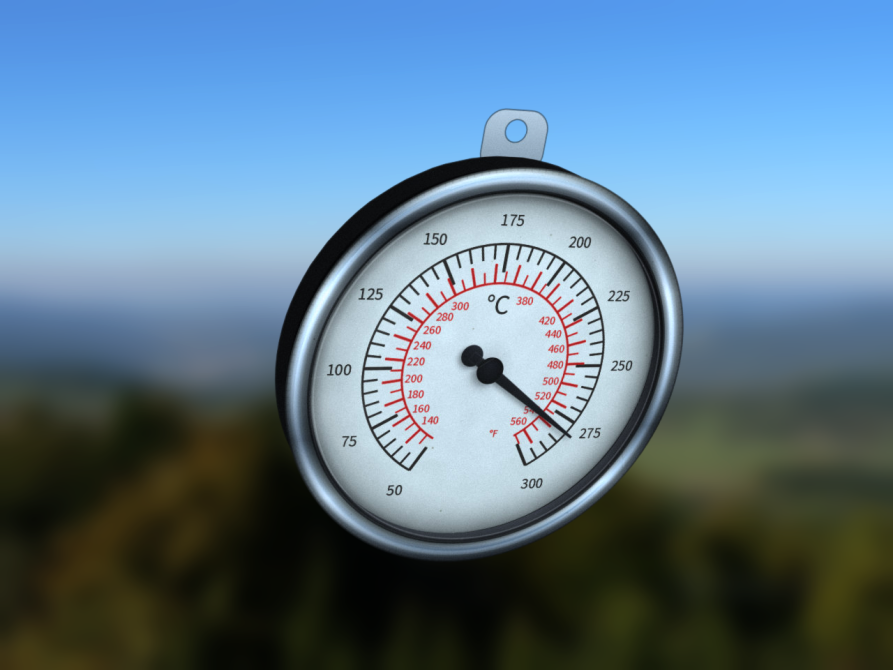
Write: **280** °C
